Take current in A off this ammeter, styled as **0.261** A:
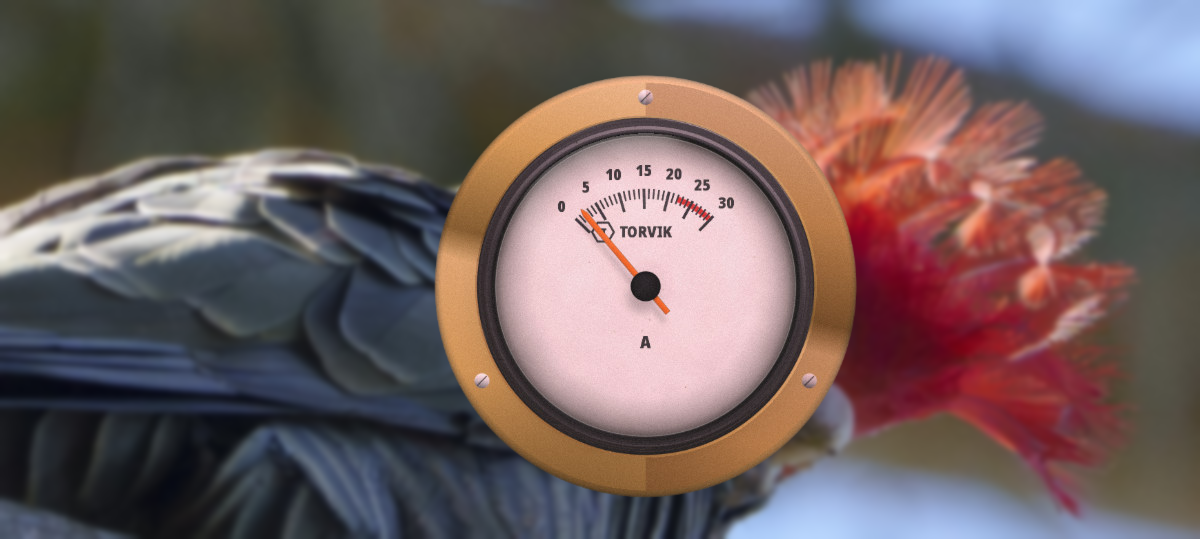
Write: **2** A
